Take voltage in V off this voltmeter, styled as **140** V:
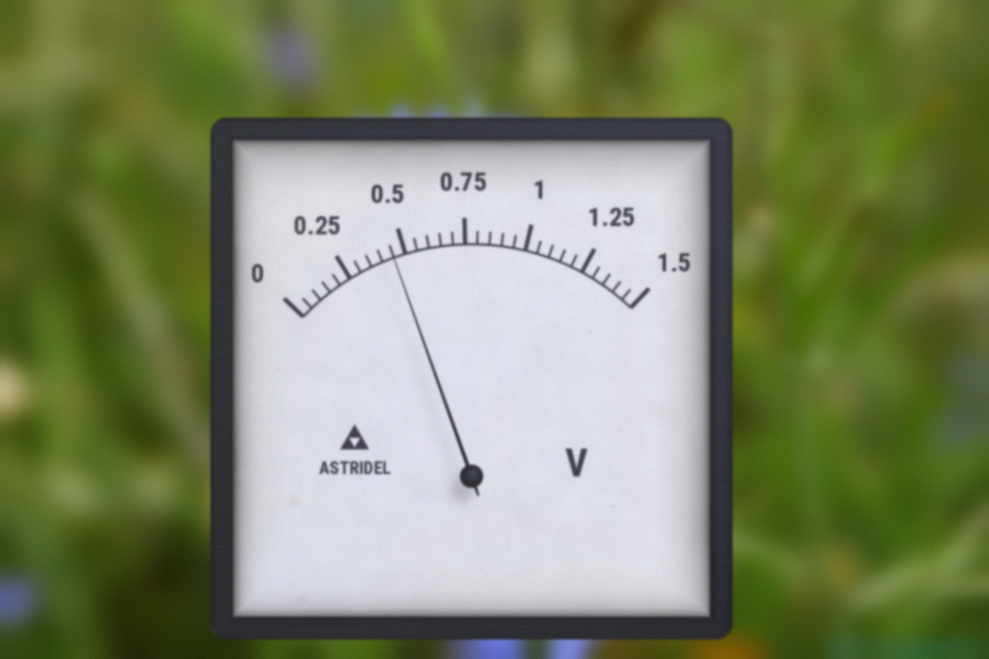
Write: **0.45** V
